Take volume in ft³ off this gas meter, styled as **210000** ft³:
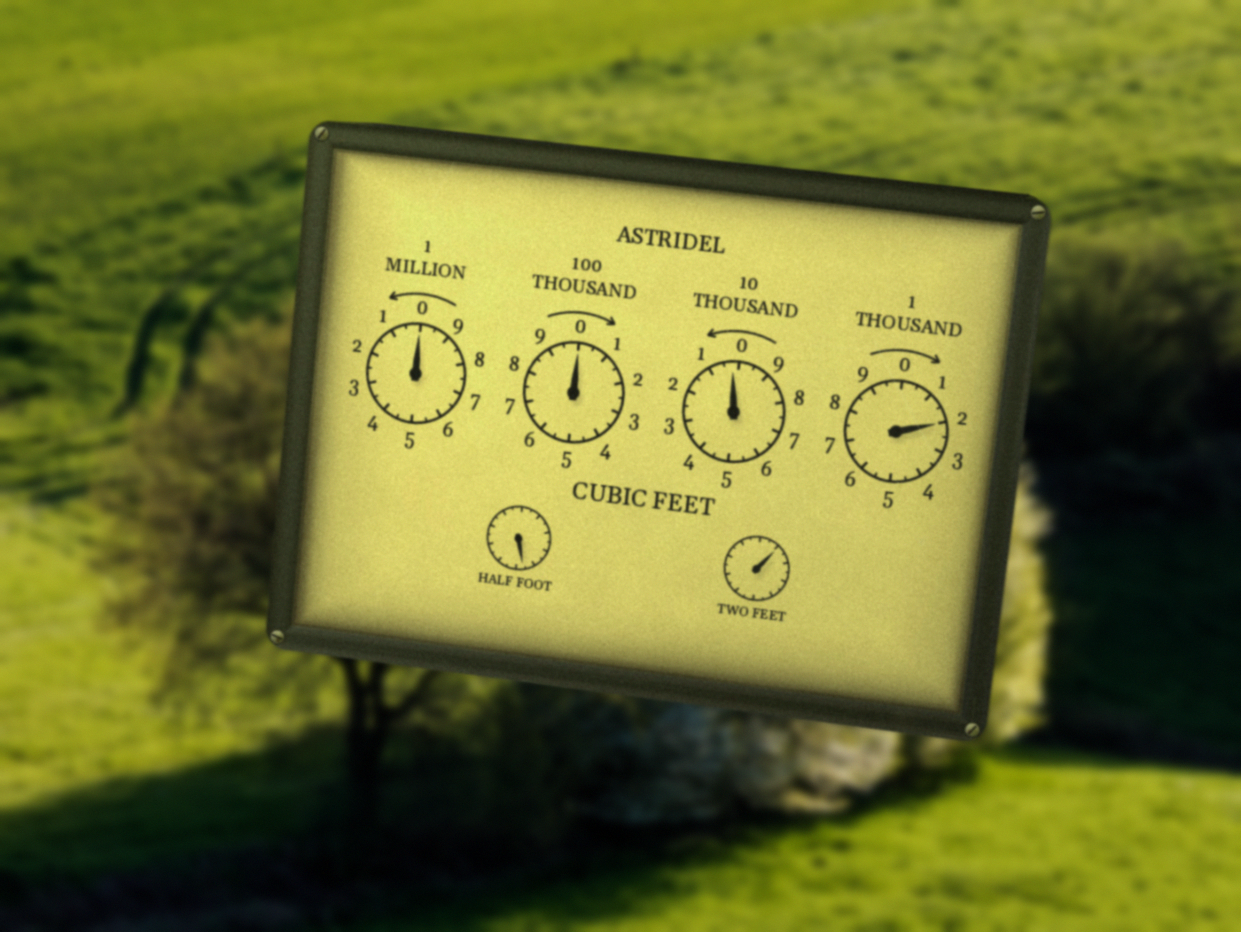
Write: **200** ft³
